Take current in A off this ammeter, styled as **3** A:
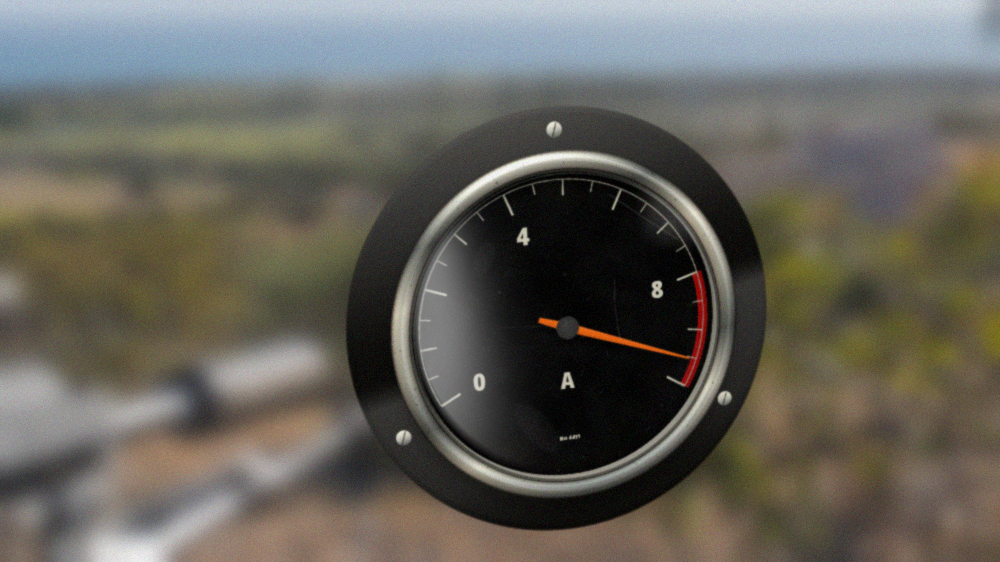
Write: **9.5** A
